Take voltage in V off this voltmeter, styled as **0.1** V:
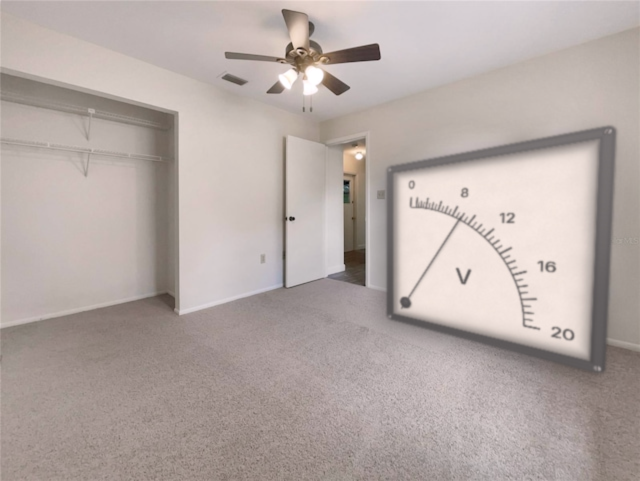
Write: **9** V
